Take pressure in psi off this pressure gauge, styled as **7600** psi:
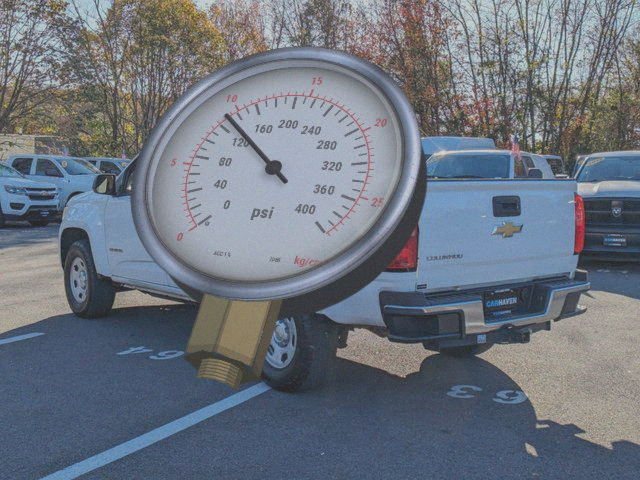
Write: **130** psi
